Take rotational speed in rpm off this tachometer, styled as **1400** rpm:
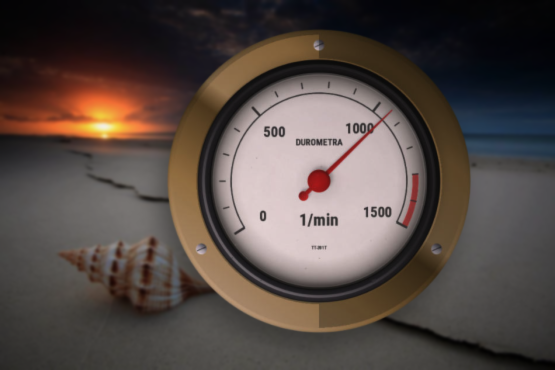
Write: **1050** rpm
